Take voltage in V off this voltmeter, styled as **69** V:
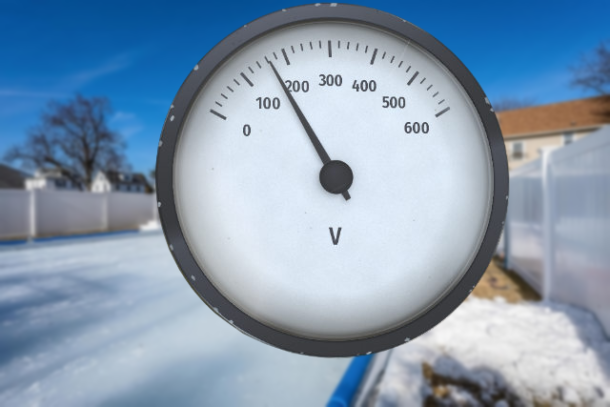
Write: **160** V
